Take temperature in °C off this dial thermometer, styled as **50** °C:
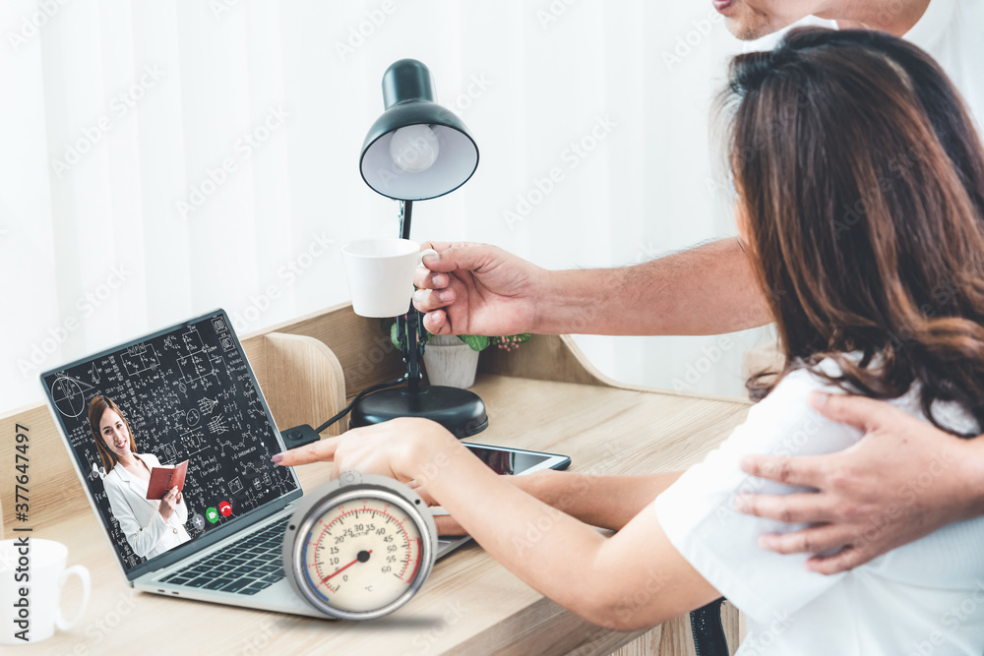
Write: **5** °C
